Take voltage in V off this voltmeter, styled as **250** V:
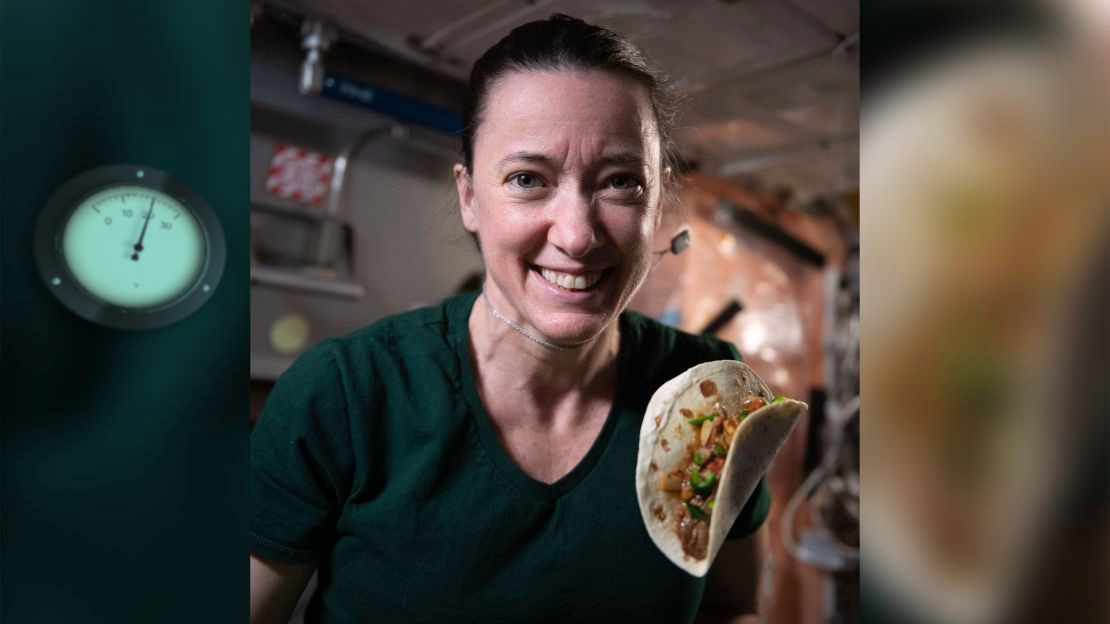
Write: **20** V
